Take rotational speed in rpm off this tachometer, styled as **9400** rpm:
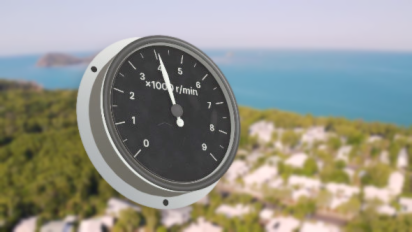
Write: **4000** rpm
